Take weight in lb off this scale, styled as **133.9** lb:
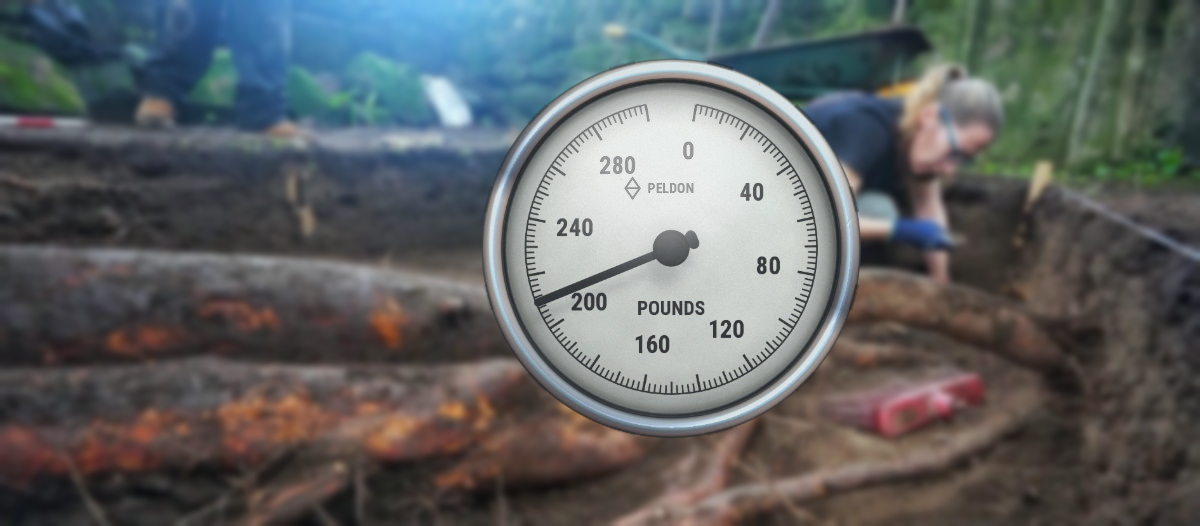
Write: **210** lb
